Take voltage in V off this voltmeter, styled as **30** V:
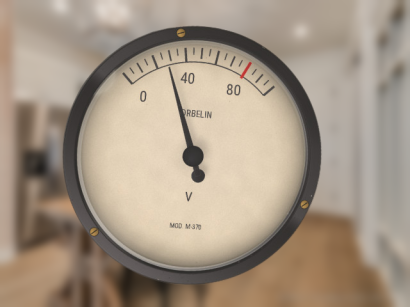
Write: **27.5** V
